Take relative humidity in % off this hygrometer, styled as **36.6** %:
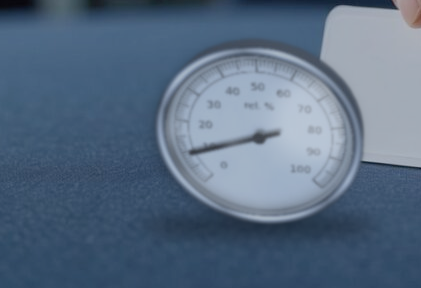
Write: **10** %
